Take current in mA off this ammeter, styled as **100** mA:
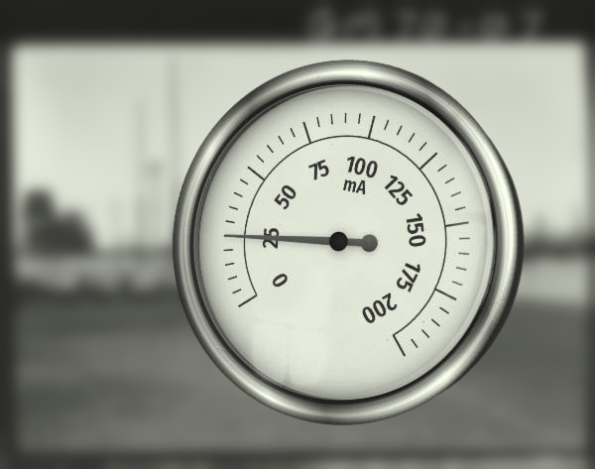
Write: **25** mA
